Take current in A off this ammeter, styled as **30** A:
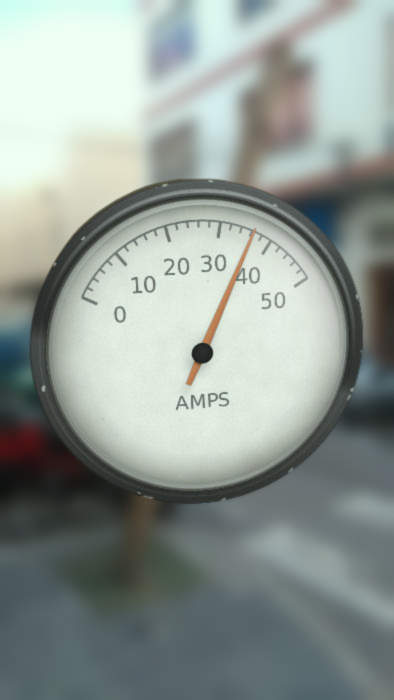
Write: **36** A
